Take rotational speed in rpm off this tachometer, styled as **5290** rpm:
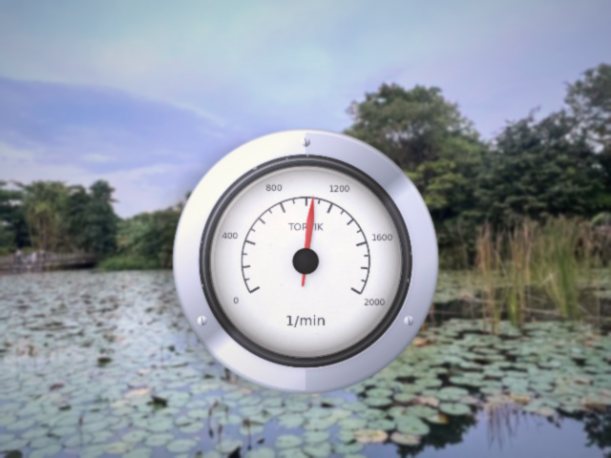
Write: **1050** rpm
